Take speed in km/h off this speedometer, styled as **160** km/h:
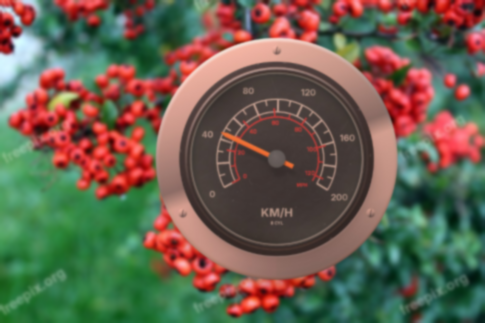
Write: **45** km/h
